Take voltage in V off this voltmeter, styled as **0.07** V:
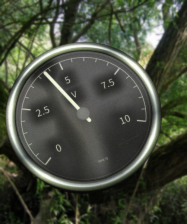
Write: **4.25** V
